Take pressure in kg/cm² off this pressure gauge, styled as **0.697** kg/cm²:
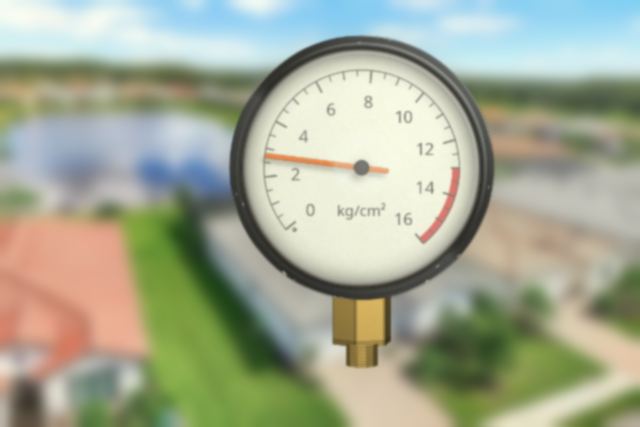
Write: **2.75** kg/cm²
